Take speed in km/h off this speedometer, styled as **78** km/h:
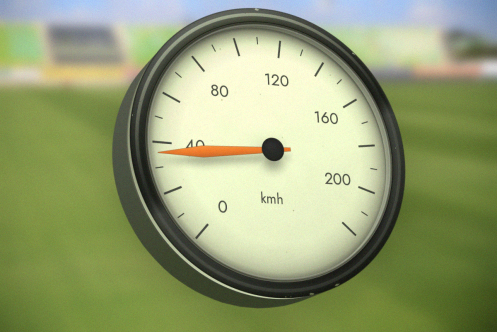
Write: **35** km/h
